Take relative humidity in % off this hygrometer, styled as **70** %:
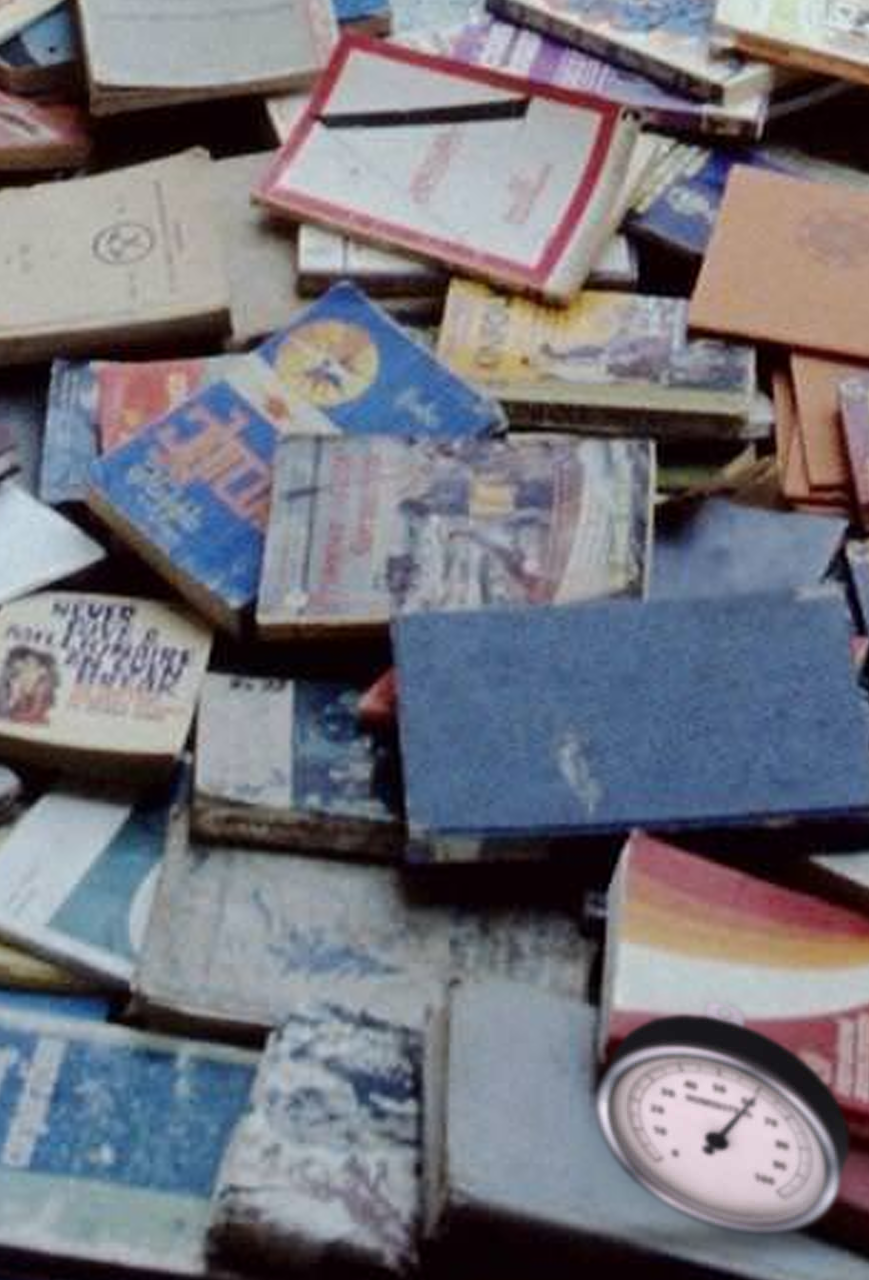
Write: **60** %
